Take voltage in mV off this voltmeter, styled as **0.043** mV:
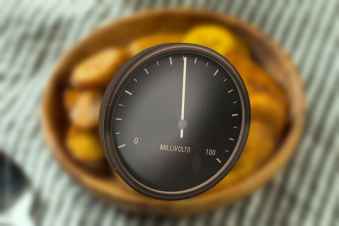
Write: **45** mV
